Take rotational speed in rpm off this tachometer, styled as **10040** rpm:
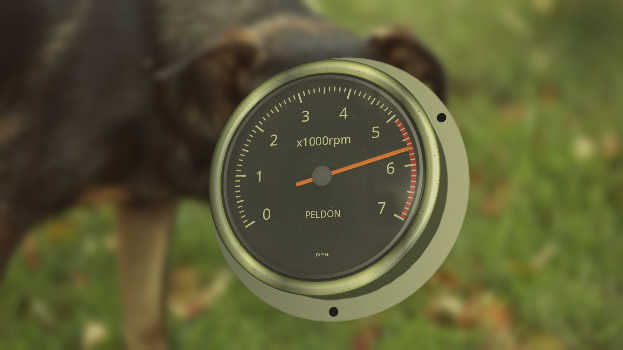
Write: **5700** rpm
